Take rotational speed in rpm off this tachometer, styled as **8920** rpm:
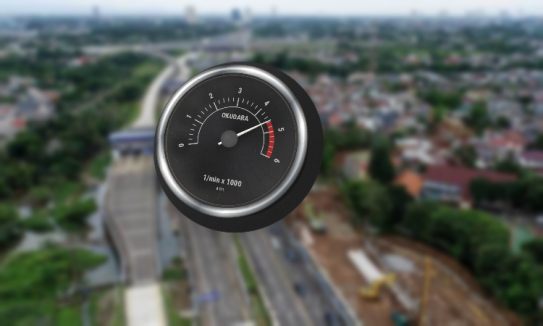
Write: **4600** rpm
